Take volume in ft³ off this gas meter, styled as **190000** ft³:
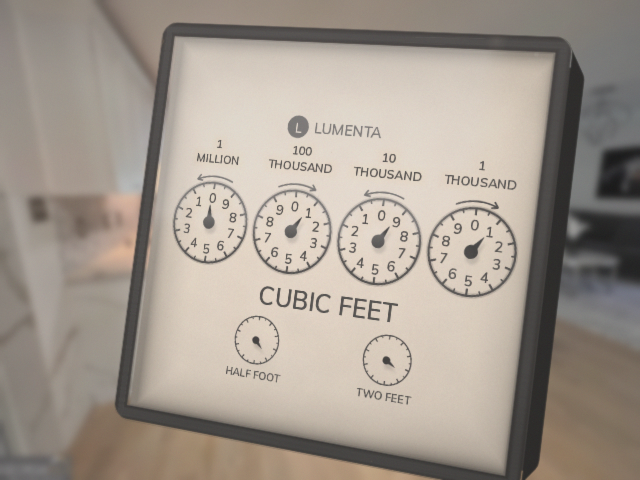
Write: **9100** ft³
